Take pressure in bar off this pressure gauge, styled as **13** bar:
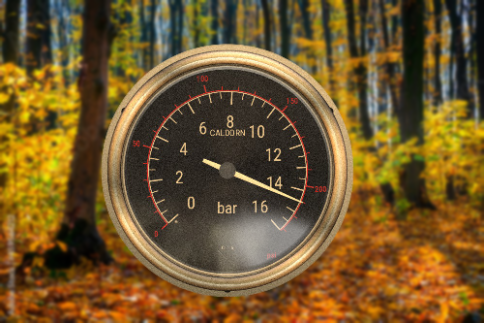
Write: **14.5** bar
